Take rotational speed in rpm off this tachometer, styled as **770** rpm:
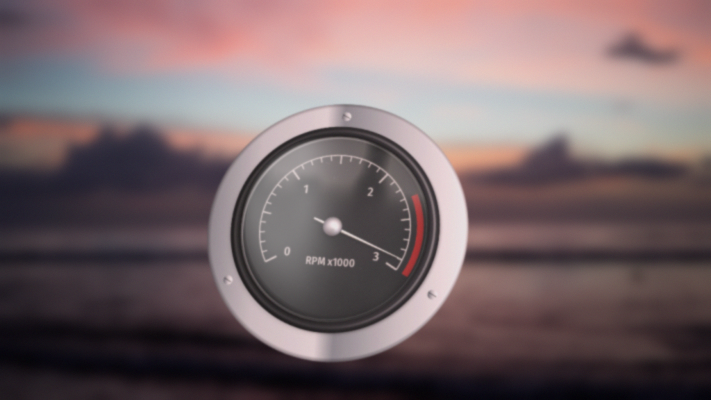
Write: **2900** rpm
